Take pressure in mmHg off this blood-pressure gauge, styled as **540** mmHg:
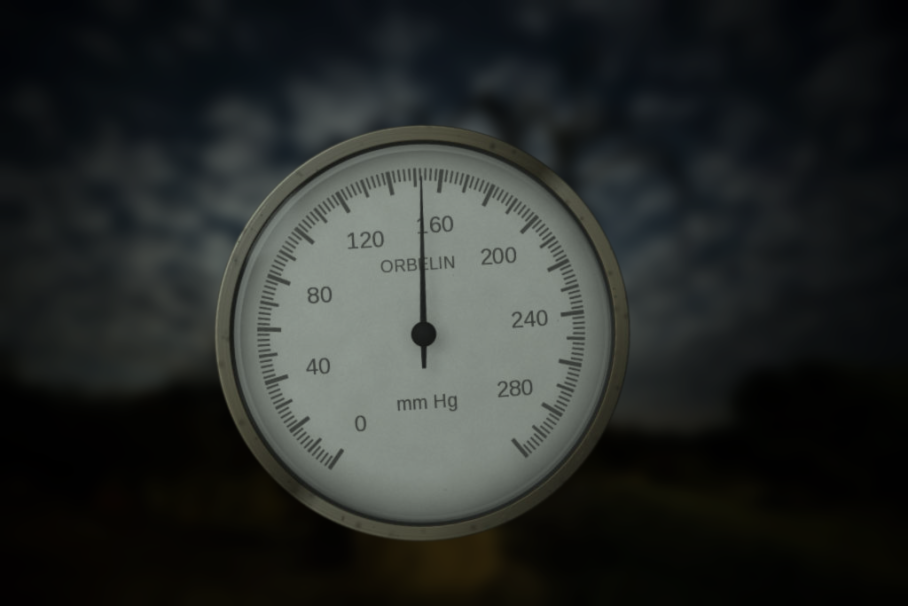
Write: **152** mmHg
